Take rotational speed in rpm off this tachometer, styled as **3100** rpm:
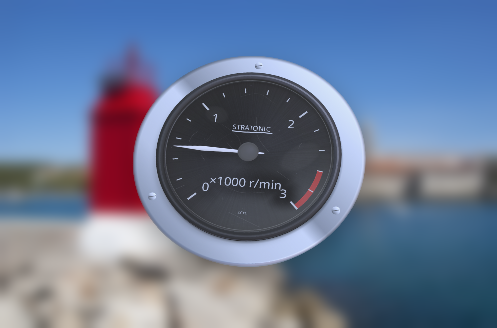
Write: **500** rpm
